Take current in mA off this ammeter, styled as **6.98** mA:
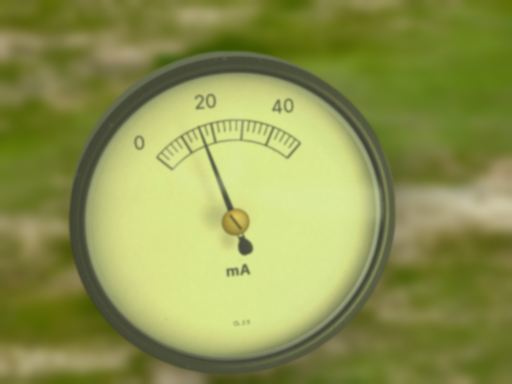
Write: **16** mA
